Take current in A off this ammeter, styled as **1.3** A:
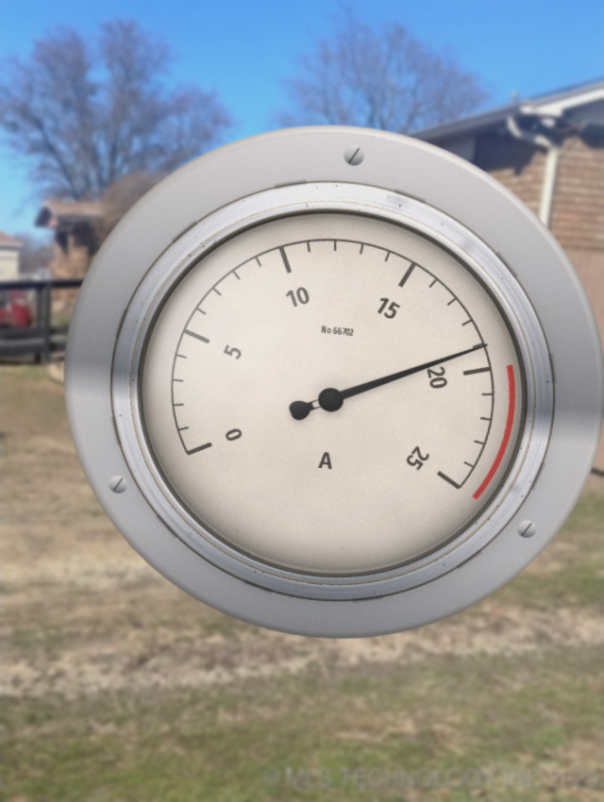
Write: **19** A
